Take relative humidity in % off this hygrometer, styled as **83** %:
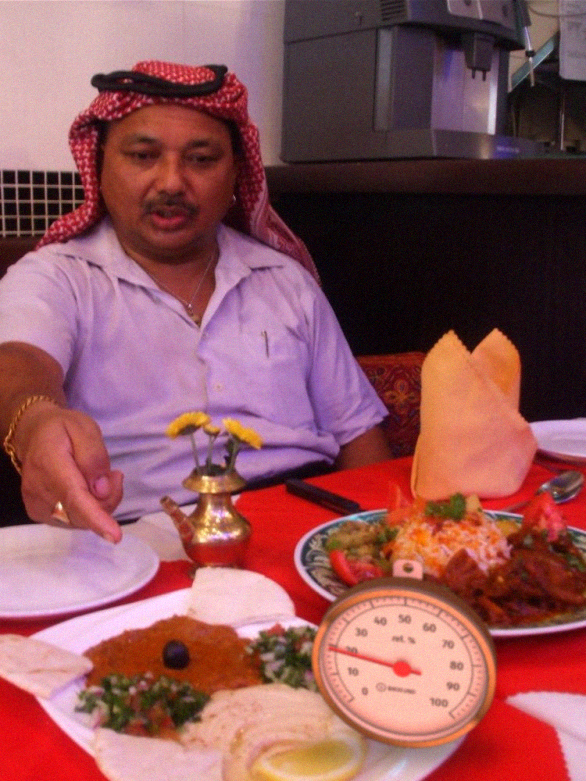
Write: **20** %
